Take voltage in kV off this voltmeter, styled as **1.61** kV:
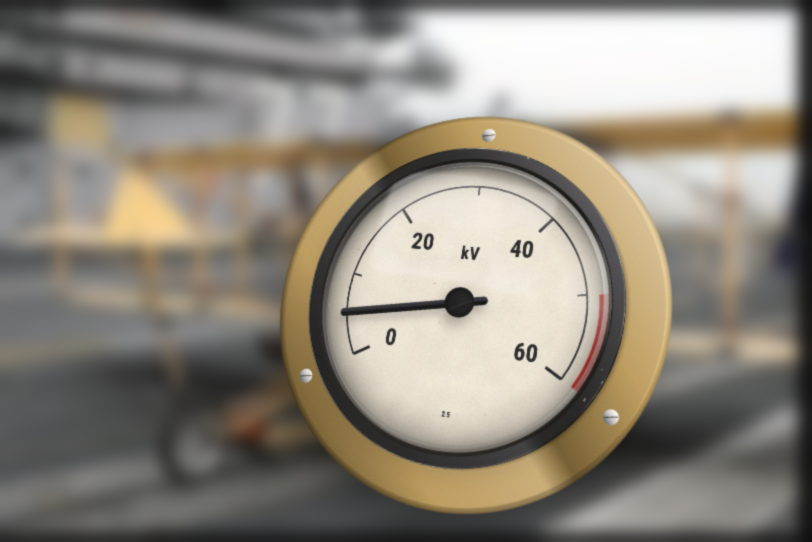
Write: **5** kV
